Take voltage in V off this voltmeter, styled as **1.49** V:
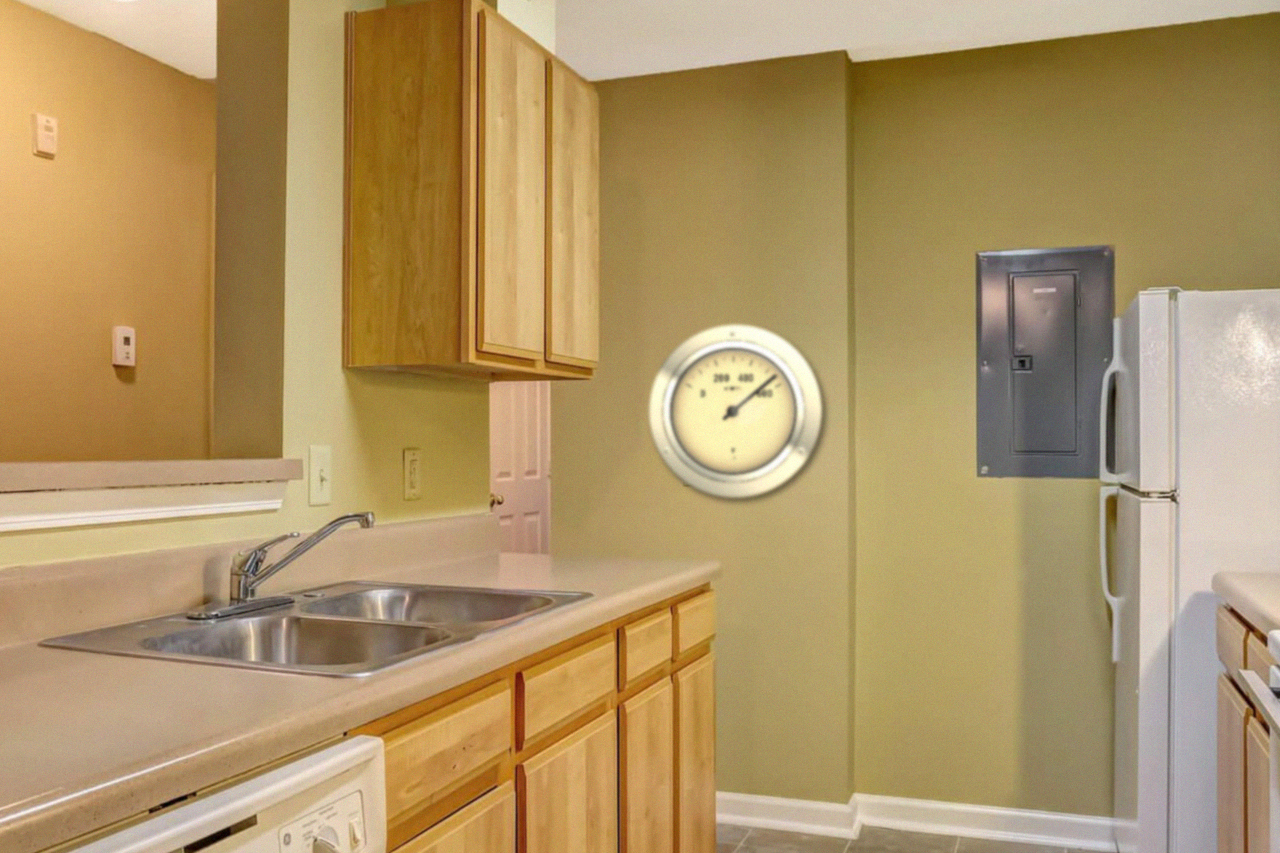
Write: **550** V
